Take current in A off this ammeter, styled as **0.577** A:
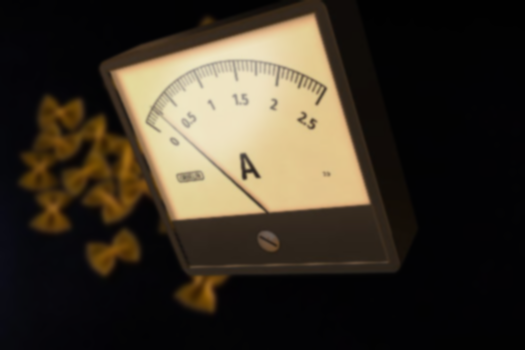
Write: **0.25** A
